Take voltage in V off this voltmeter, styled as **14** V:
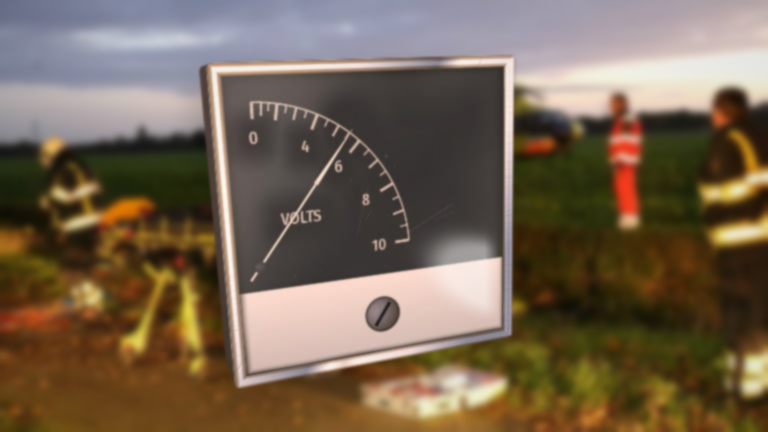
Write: **5.5** V
